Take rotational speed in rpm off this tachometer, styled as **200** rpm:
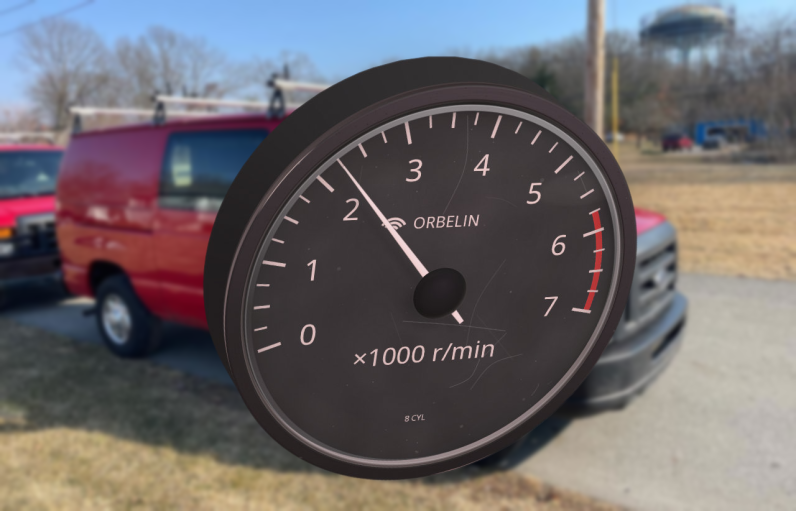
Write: **2250** rpm
